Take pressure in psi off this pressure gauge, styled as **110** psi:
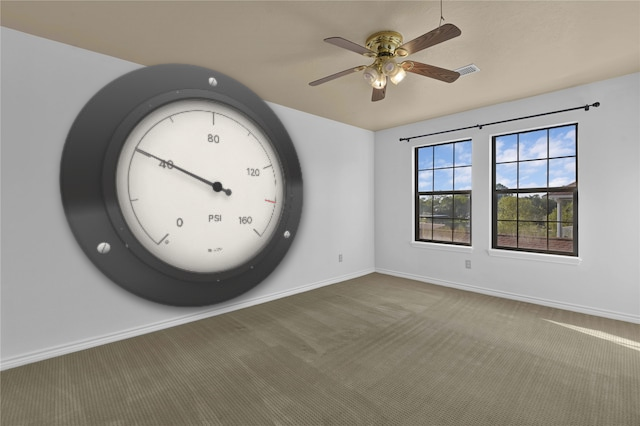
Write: **40** psi
